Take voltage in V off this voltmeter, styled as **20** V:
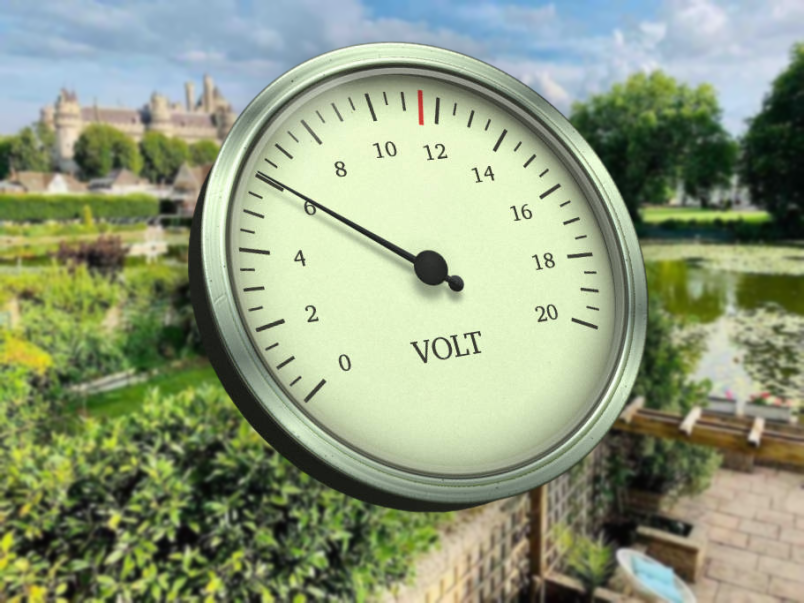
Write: **6** V
